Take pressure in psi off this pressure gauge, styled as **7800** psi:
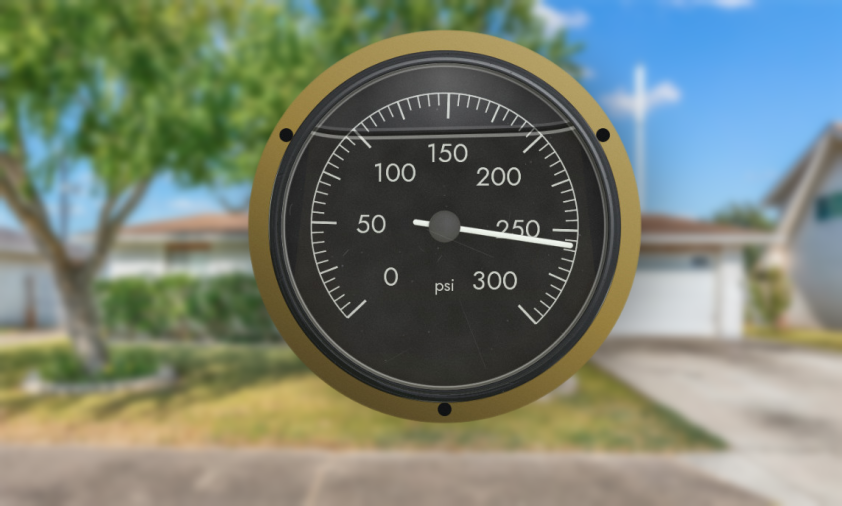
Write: **257.5** psi
